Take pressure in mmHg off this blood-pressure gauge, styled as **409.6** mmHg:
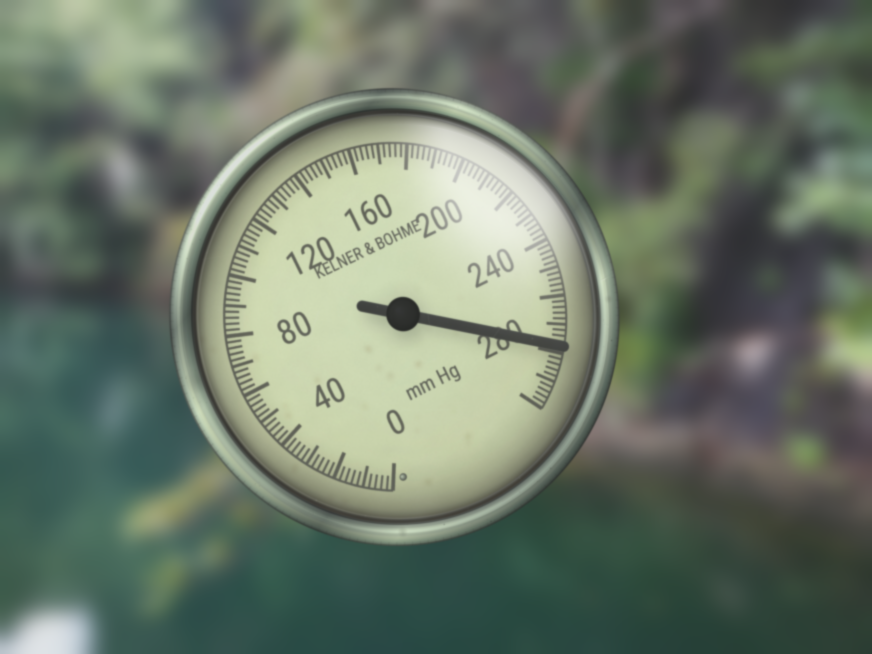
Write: **278** mmHg
